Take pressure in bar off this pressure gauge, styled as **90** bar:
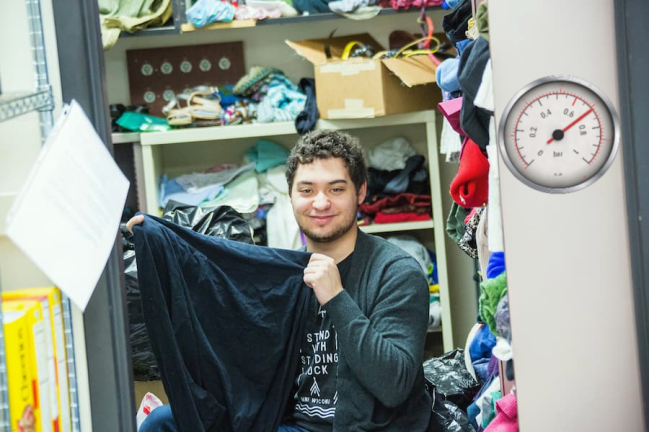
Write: **0.7** bar
